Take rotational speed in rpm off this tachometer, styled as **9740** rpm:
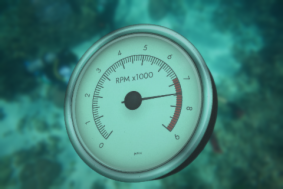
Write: **7500** rpm
